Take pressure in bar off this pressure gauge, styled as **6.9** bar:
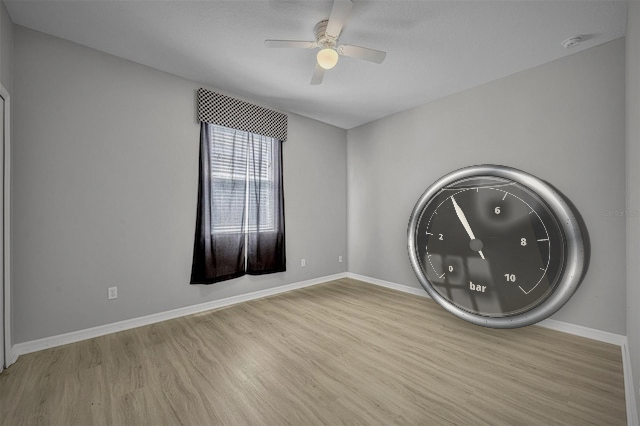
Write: **4** bar
